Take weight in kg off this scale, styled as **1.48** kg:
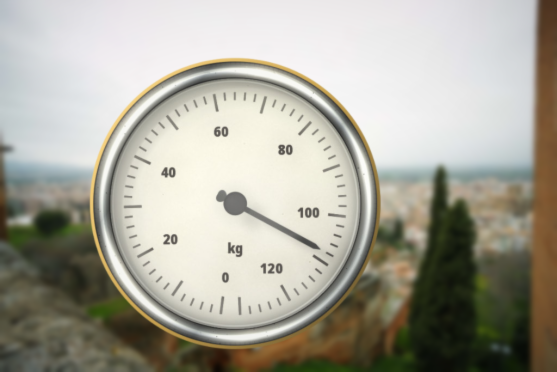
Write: **108** kg
